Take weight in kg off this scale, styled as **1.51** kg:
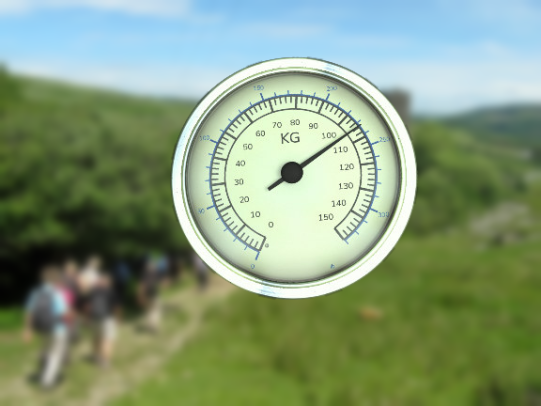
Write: **106** kg
